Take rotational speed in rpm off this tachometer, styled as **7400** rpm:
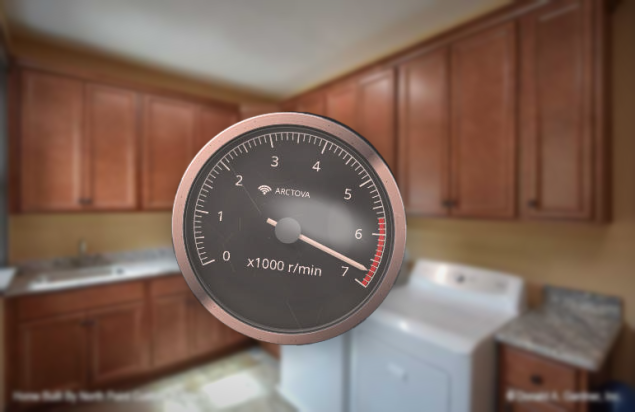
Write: **6700** rpm
